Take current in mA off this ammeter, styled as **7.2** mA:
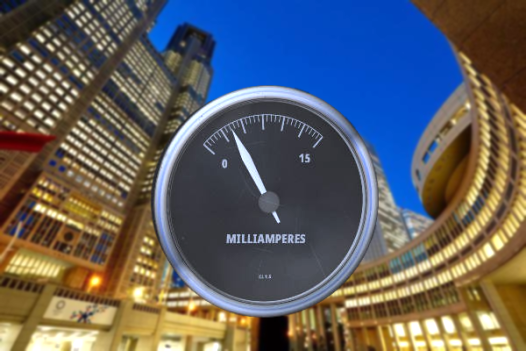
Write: **3.5** mA
